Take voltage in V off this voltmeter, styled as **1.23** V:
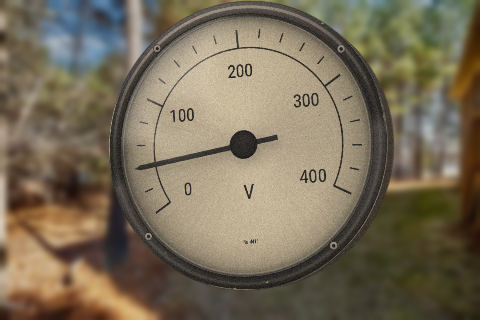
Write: **40** V
